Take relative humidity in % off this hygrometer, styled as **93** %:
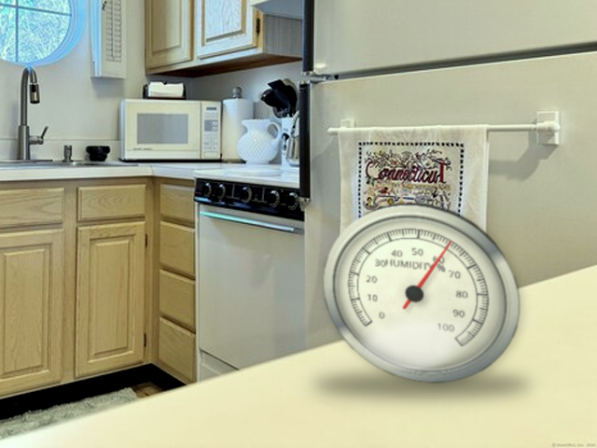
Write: **60** %
